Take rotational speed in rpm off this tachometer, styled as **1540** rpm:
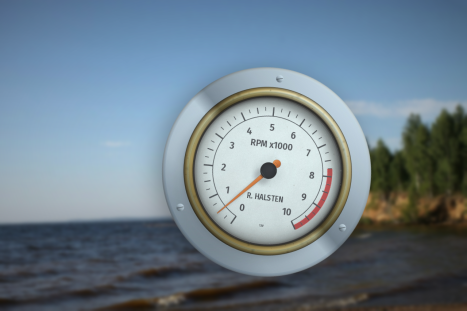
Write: **500** rpm
